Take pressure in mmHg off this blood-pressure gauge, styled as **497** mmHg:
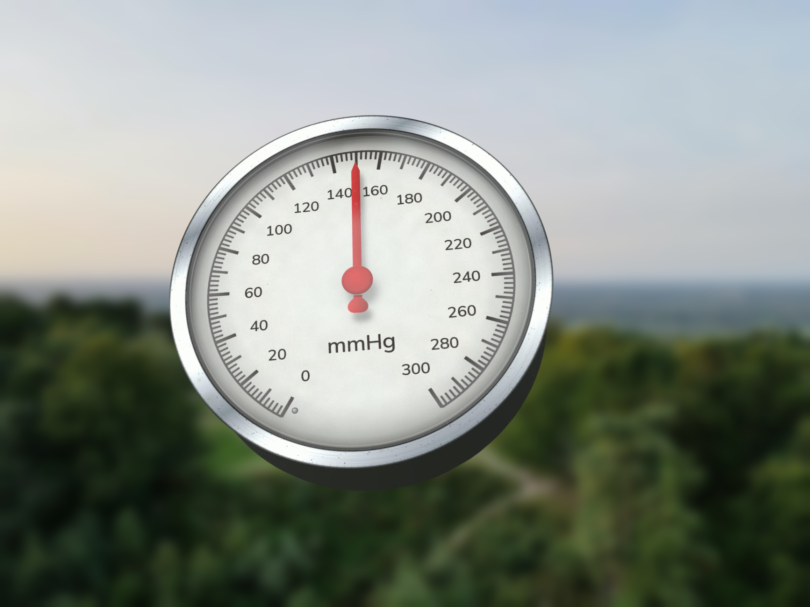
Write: **150** mmHg
